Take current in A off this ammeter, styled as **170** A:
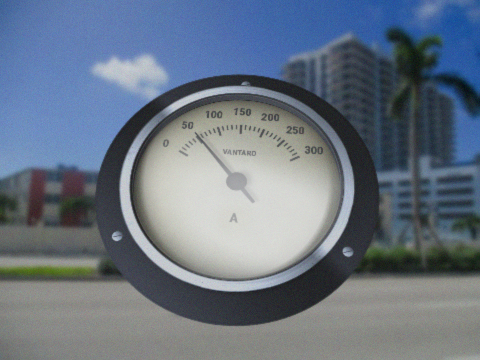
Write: **50** A
